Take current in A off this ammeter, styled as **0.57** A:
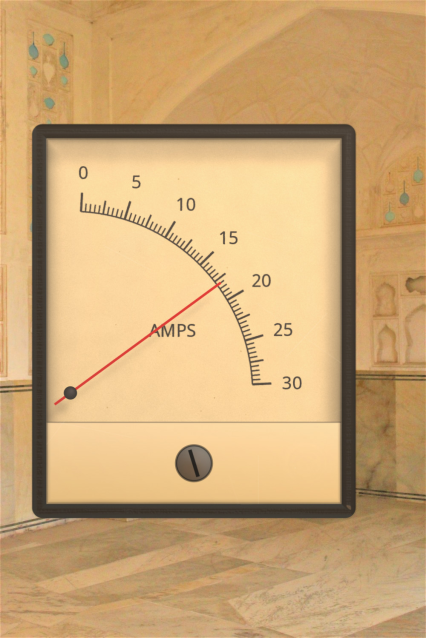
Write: **18** A
